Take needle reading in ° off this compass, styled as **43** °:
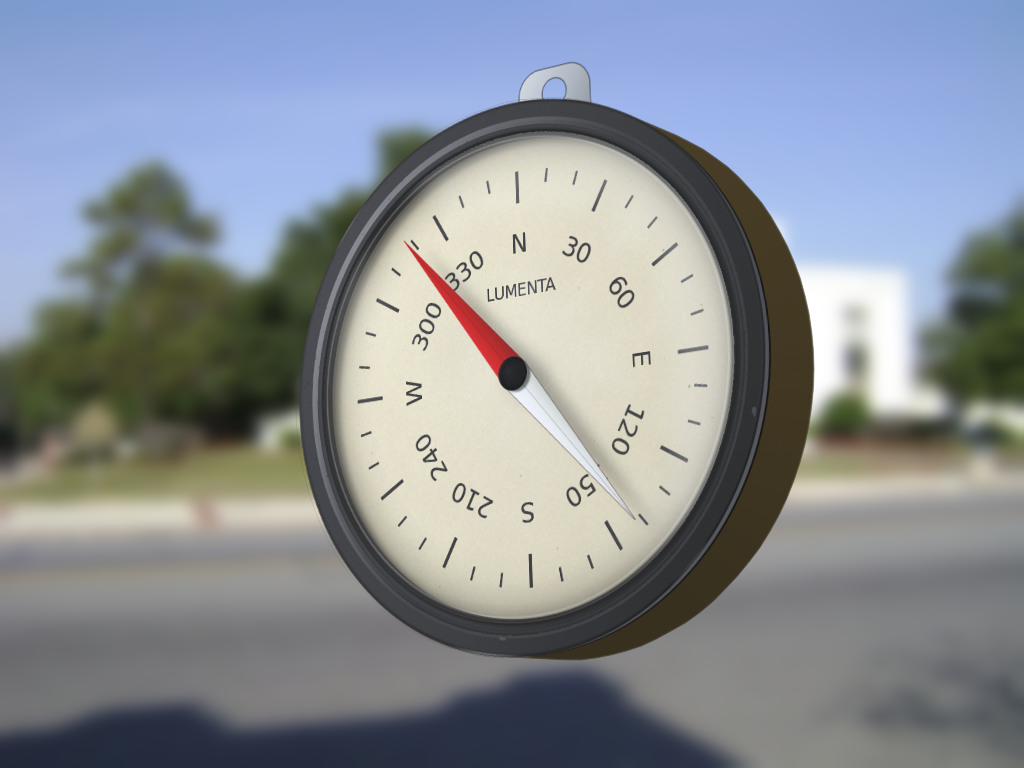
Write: **320** °
